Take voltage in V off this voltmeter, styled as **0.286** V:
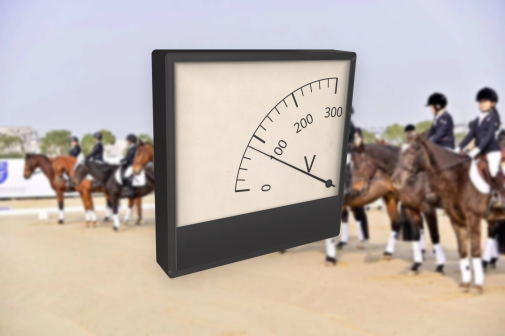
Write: **80** V
